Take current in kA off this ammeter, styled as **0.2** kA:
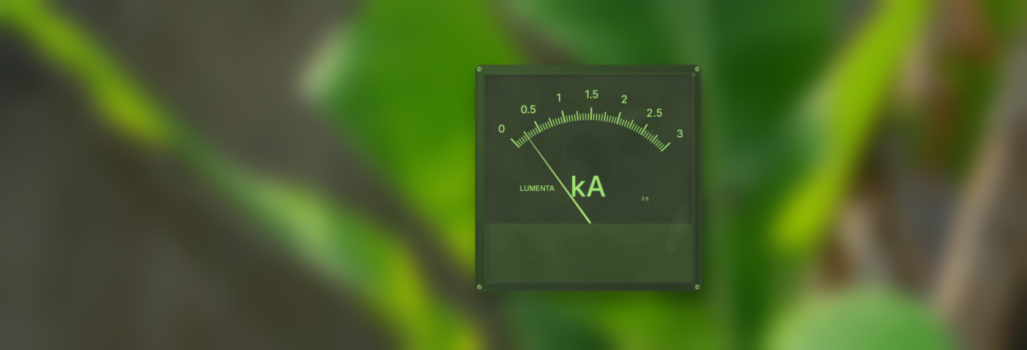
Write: **0.25** kA
